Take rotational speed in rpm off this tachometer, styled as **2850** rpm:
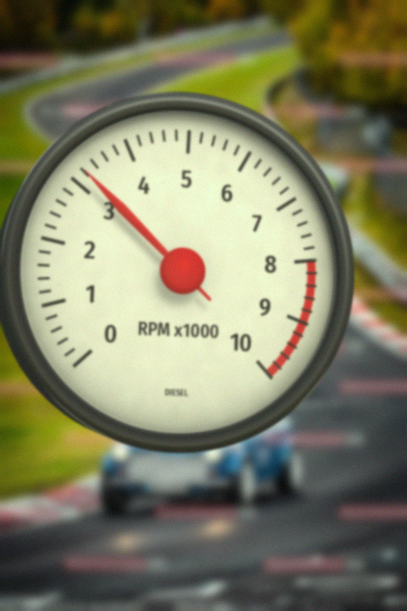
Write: **3200** rpm
